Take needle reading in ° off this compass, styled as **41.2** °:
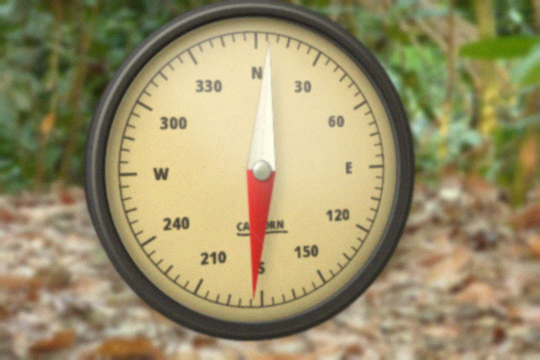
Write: **185** °
